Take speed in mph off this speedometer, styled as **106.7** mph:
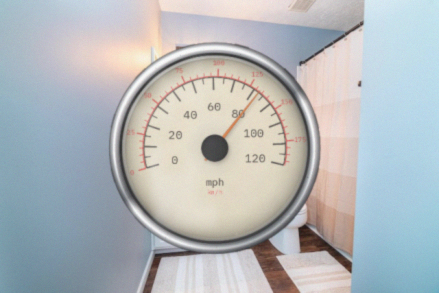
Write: **82.5** mph
